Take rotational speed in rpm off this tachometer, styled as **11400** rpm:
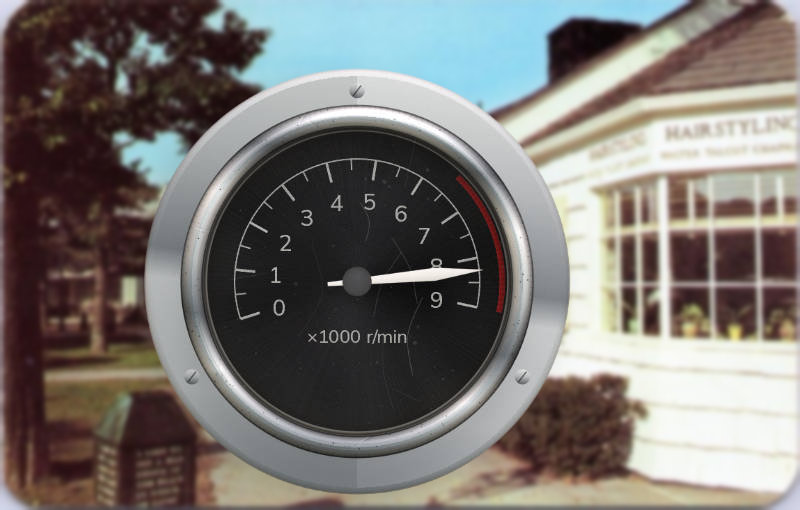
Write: **8250** rpm
